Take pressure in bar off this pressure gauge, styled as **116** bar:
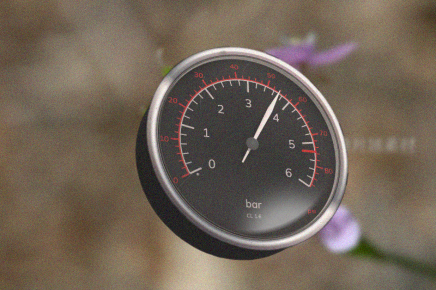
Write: **3.7** bar
